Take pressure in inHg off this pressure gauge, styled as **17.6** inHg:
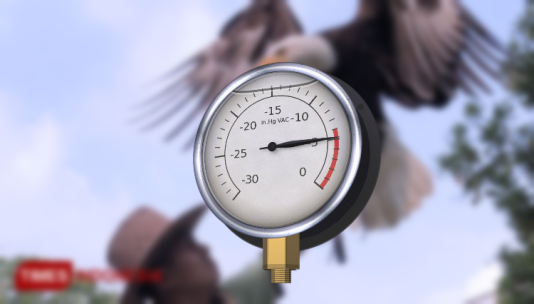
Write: **-5** inHg
